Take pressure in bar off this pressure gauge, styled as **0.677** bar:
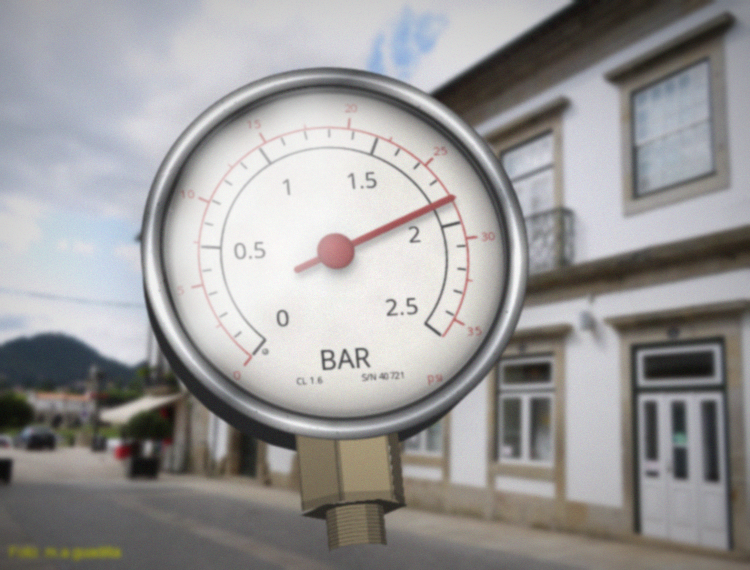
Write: **1.9** bar
